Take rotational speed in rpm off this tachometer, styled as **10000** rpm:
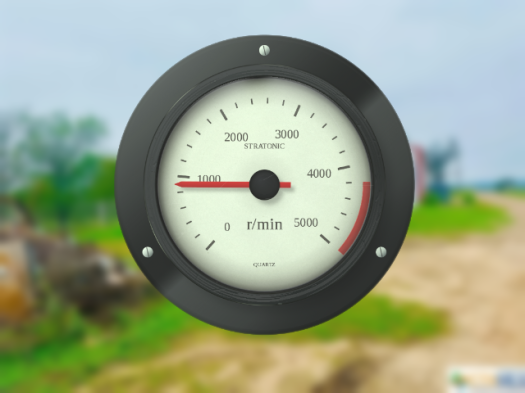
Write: **900** rpm
